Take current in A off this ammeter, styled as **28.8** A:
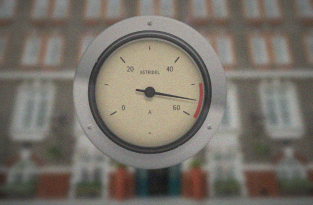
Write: **55** A
